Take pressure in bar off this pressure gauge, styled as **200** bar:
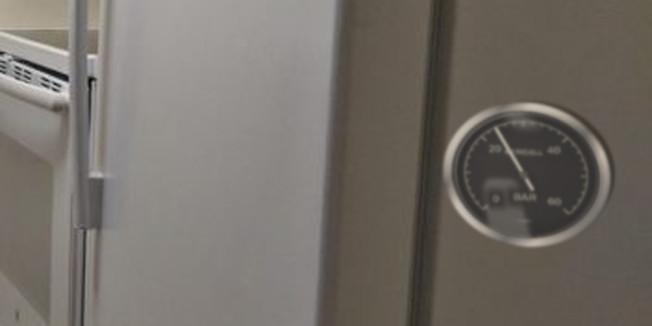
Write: **24** bar
